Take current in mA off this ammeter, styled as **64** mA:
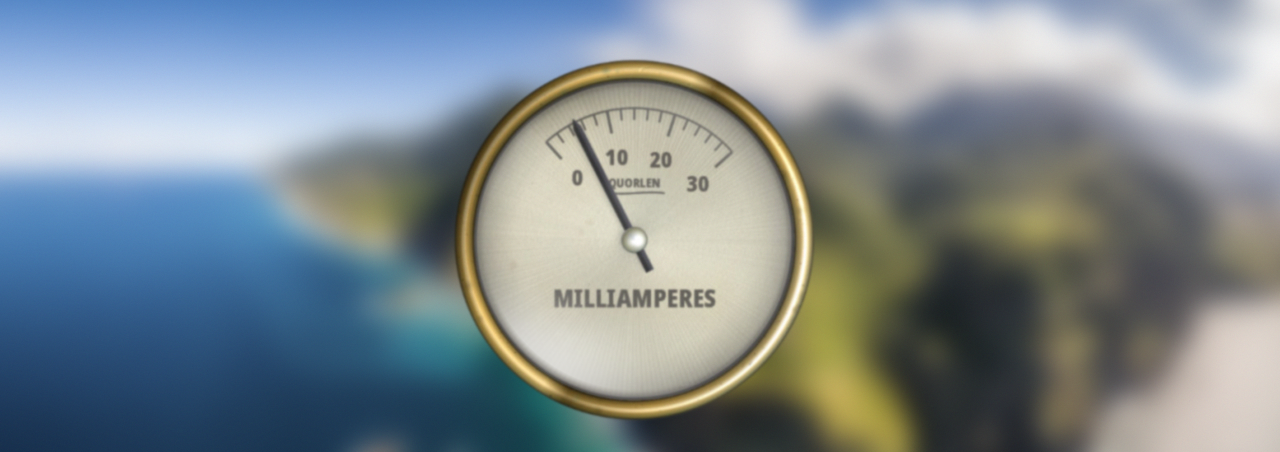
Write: **5** mA
